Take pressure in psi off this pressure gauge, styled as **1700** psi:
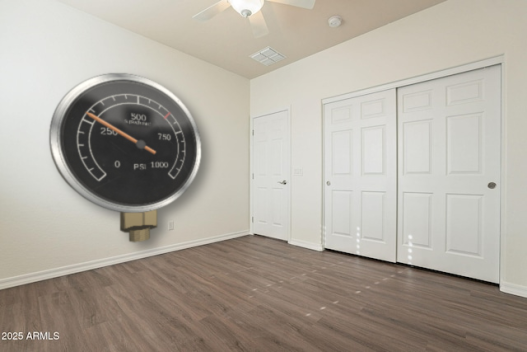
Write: **275** psi
